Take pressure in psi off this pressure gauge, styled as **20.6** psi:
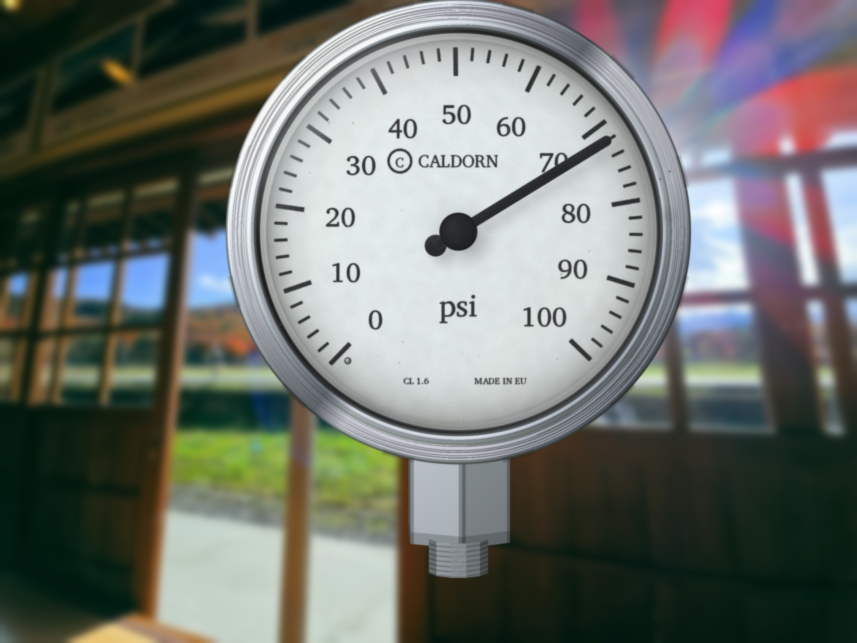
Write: **72** psi
